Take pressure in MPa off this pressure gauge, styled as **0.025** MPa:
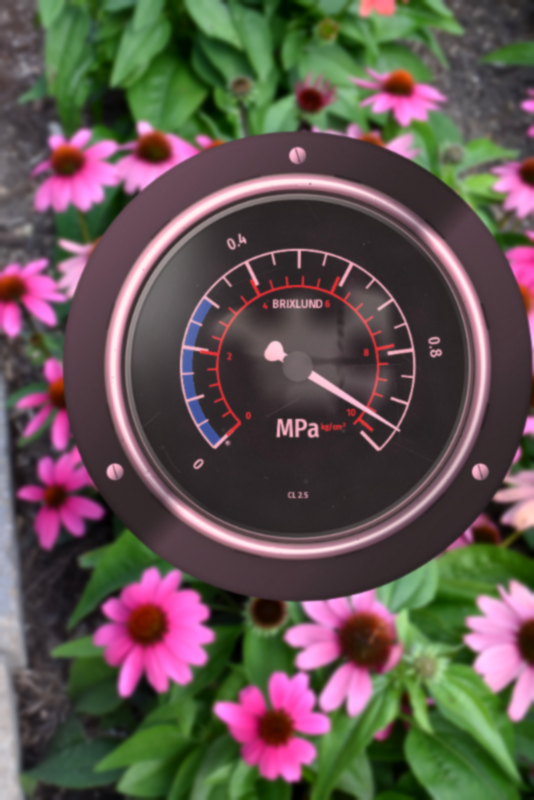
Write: **0.95** MPa
